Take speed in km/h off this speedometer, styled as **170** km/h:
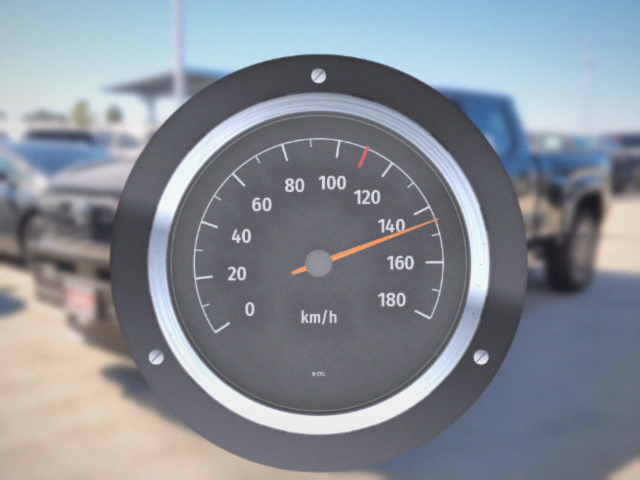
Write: **145** km/h
